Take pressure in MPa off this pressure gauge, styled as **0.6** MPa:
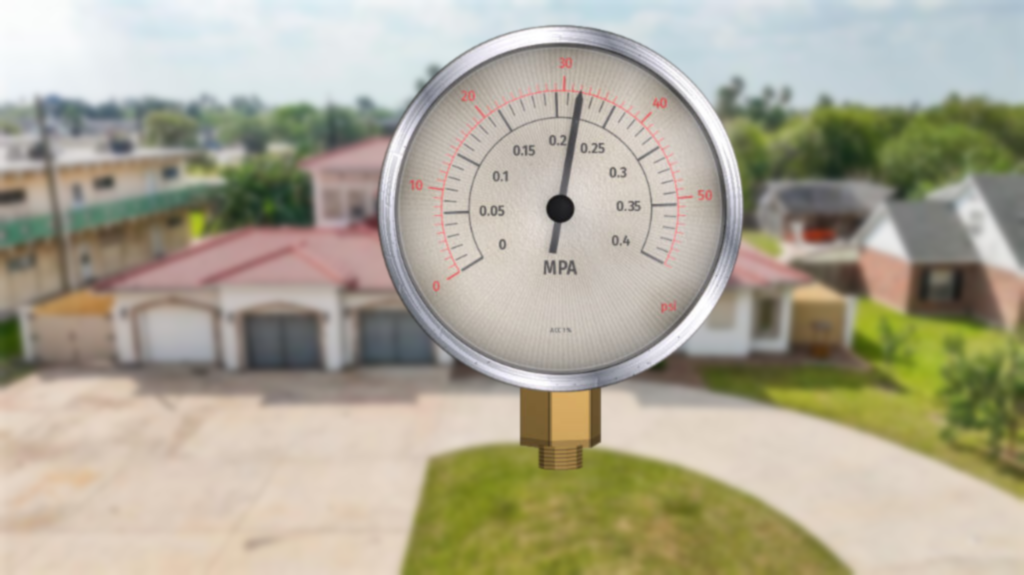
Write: **0.22** MPa
